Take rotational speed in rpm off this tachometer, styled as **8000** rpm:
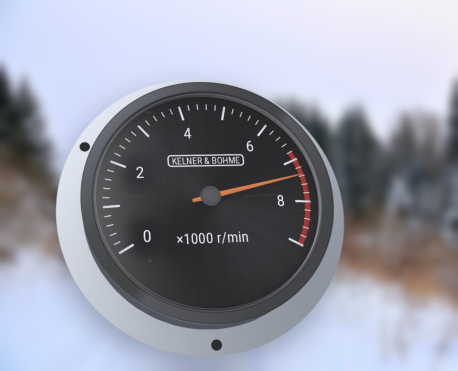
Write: **7400** rpm
